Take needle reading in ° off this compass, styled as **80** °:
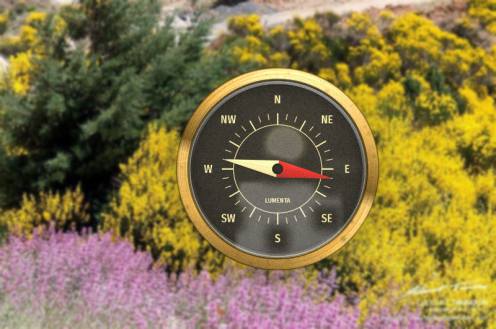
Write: **100** °
